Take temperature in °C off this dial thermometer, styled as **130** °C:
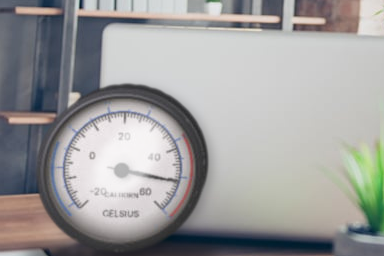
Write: **50** °C
